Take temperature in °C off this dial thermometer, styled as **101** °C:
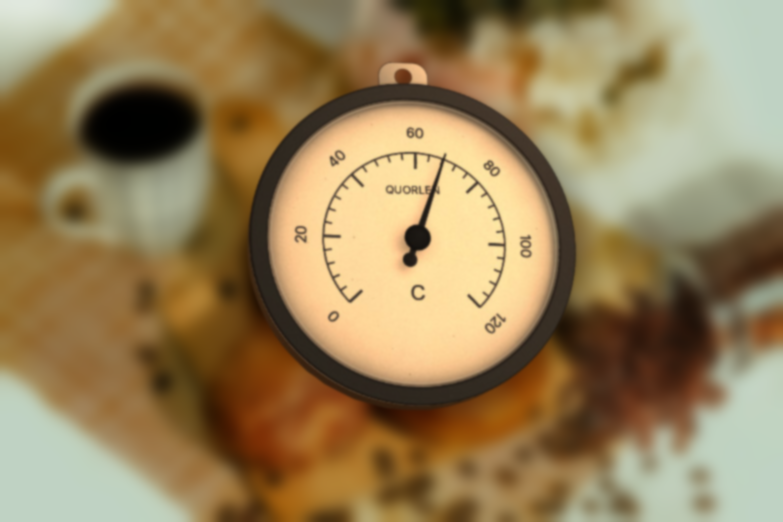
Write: **68** °C
